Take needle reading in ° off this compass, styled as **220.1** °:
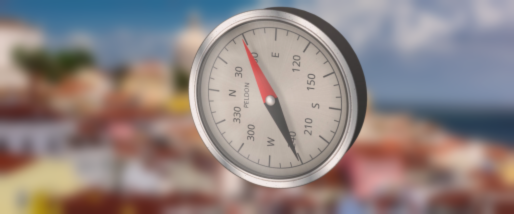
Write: **60** °
